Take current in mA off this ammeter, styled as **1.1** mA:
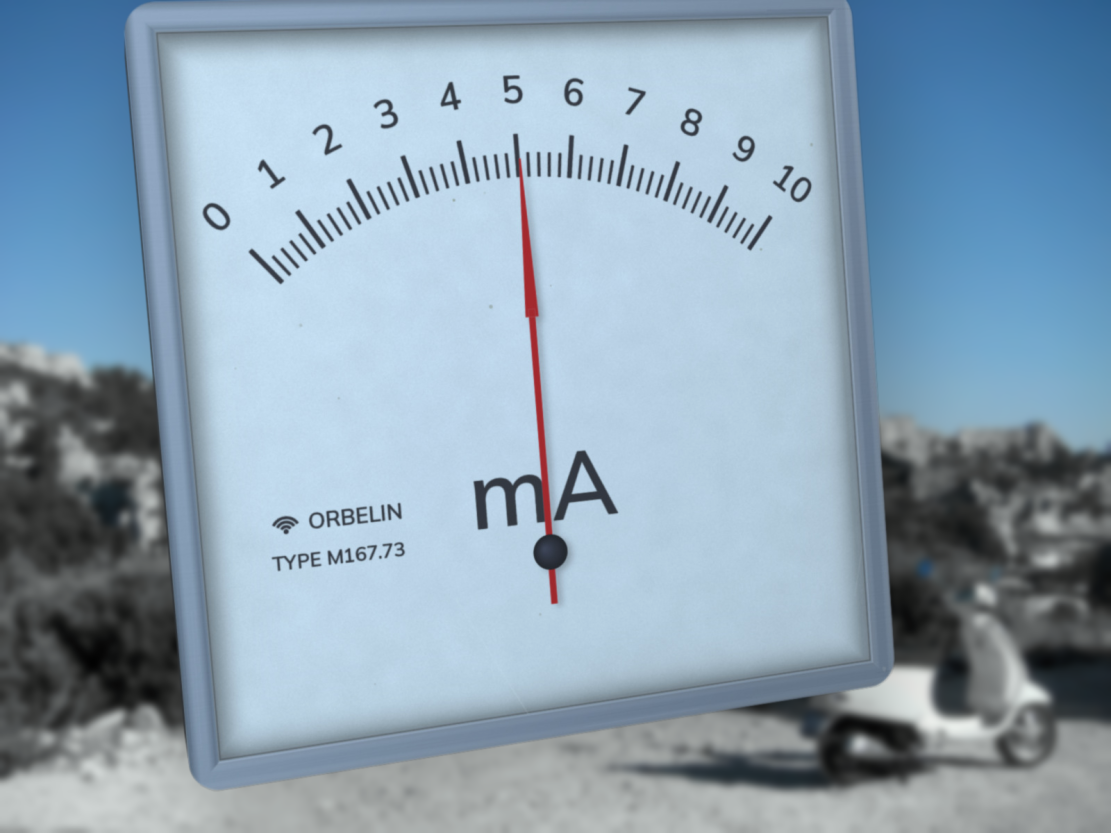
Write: **5** mA
